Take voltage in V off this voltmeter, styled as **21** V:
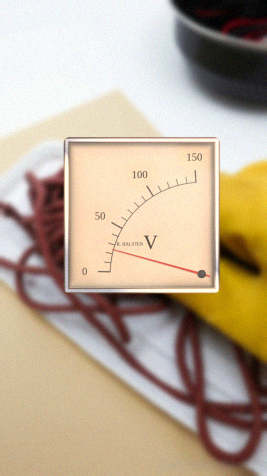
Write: **25** V
